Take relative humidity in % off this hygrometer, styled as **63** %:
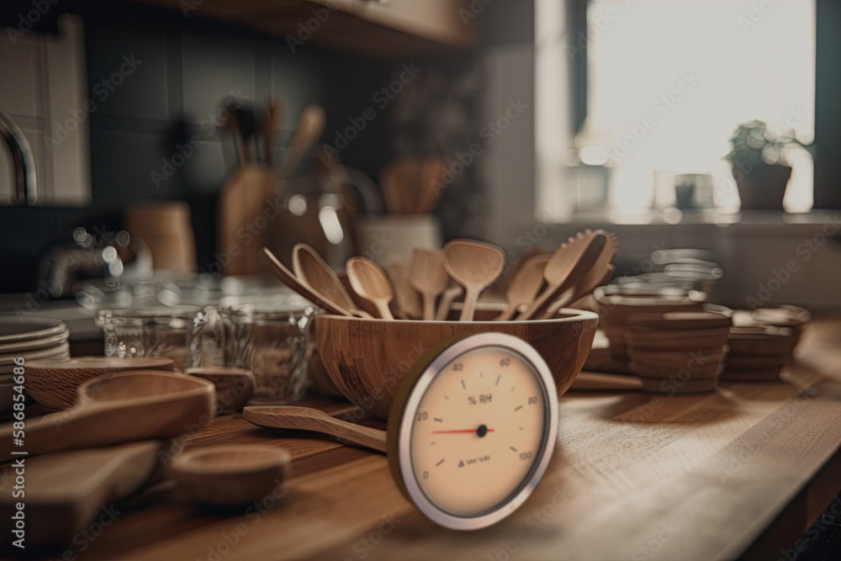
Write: **15** %
